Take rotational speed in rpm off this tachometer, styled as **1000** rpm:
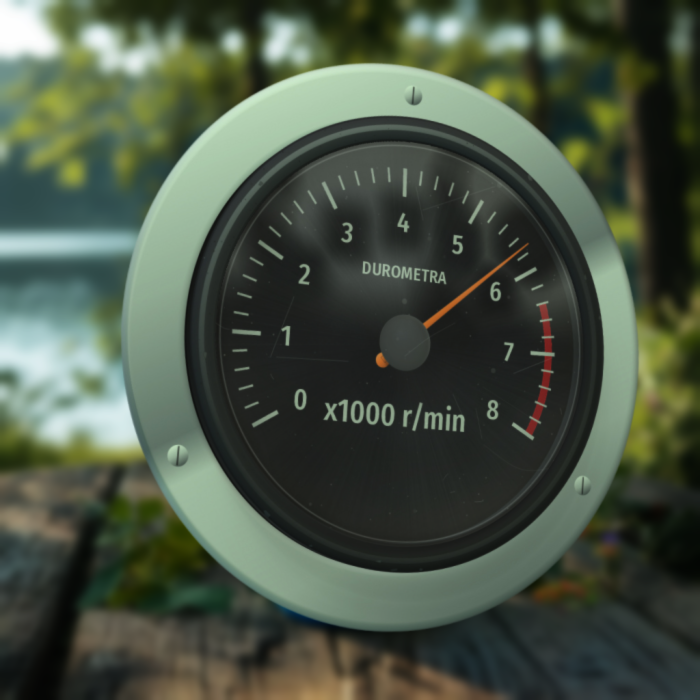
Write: **5700** rpm
